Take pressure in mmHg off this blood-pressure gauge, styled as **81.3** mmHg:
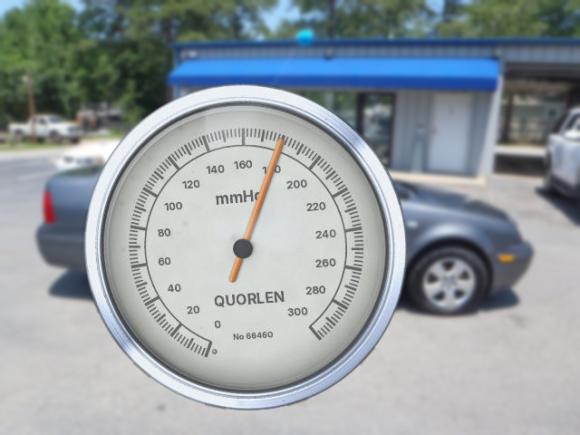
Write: **180** mmHg
